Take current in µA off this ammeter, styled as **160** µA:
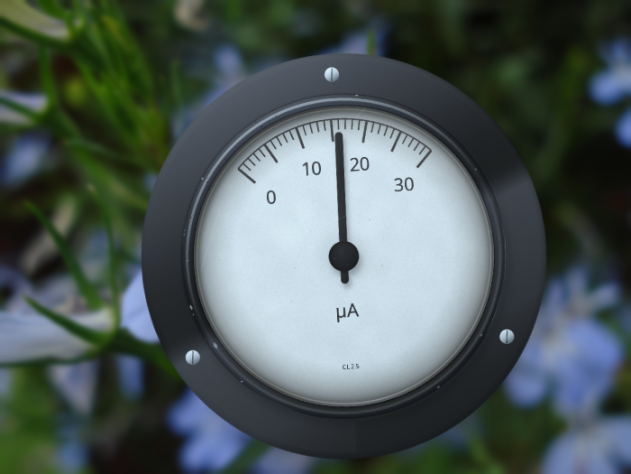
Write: **16** µA
